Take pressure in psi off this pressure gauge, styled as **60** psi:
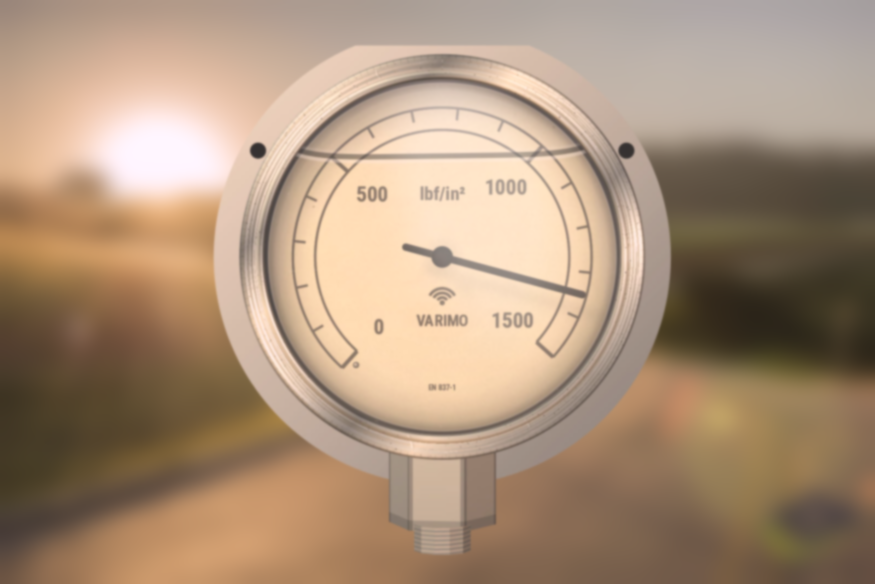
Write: **1350** psi
